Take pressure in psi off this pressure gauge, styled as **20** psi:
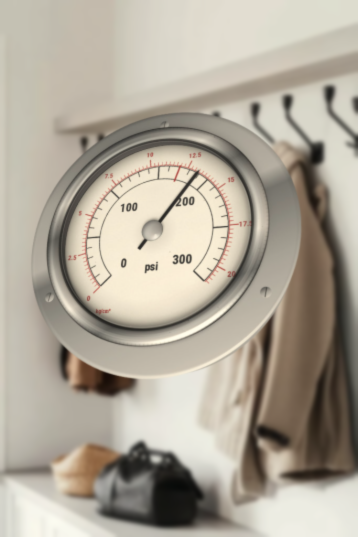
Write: **190** psi
